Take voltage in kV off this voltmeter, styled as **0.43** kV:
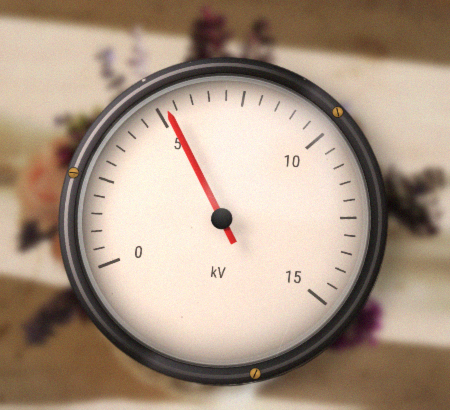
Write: **5.25** kV
